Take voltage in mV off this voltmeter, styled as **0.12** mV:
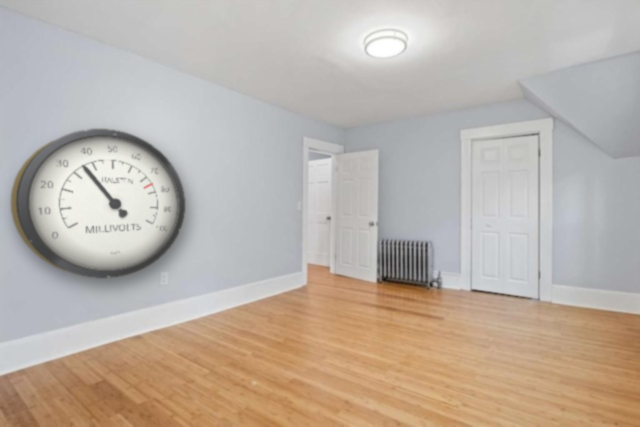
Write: **35** mV
